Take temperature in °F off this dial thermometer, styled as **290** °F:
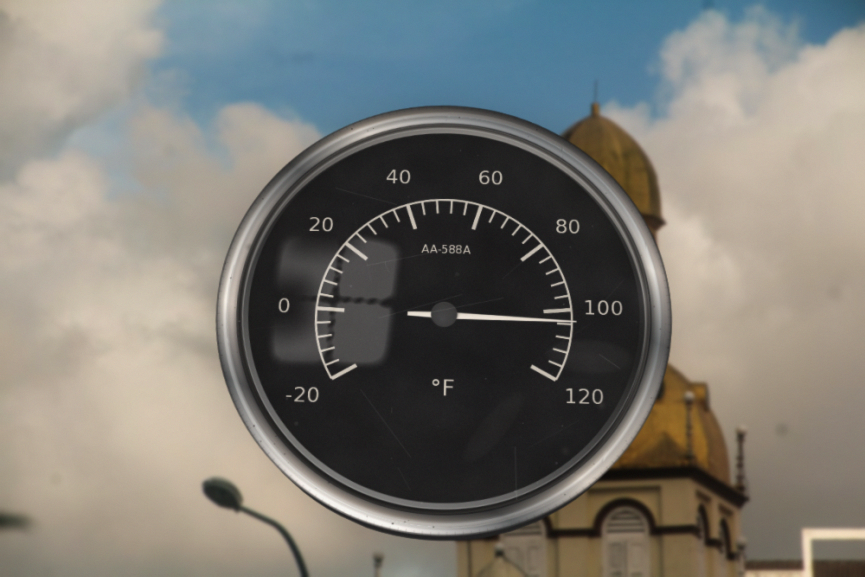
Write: **104** °F
